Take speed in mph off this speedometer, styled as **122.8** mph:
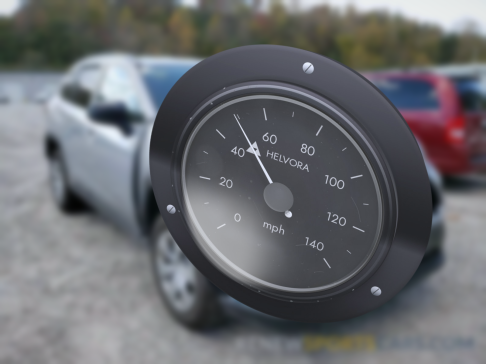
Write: **50** mph
